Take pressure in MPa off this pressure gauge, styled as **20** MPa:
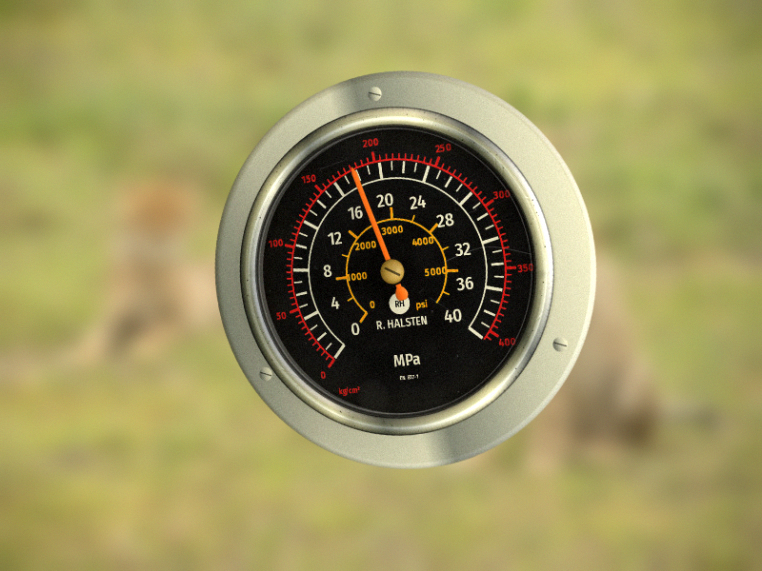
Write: **18** MPa
